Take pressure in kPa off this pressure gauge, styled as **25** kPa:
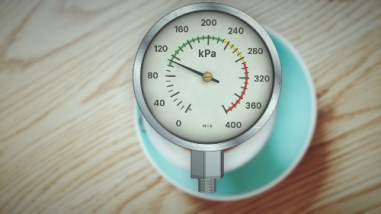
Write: **110** kPa
